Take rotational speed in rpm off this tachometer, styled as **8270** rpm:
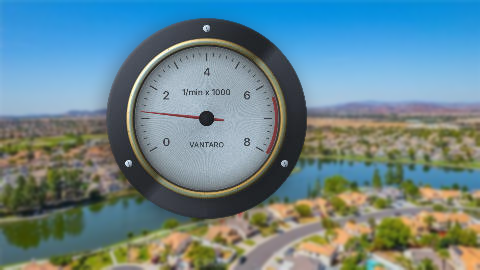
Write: **1200** rpm
